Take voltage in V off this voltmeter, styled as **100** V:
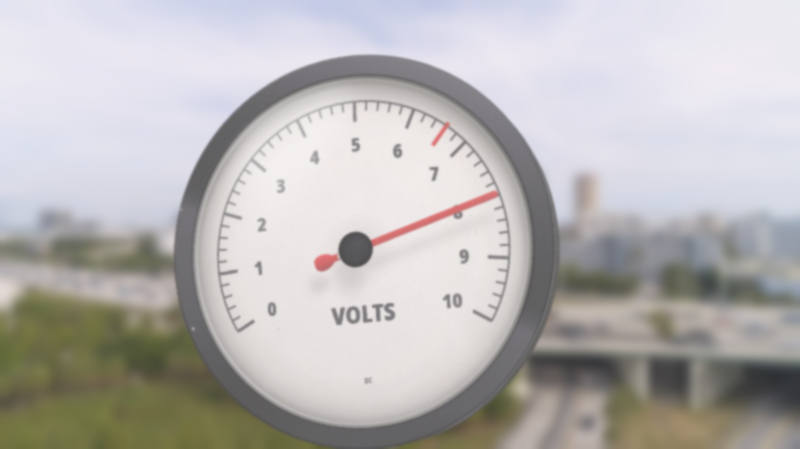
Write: **8** V
